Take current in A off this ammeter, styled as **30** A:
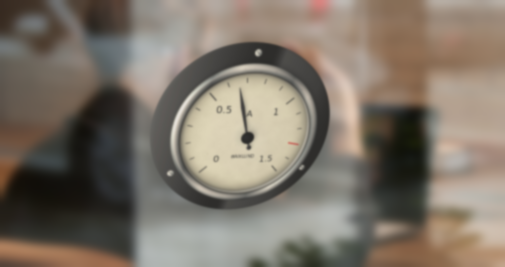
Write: **0.65** A
